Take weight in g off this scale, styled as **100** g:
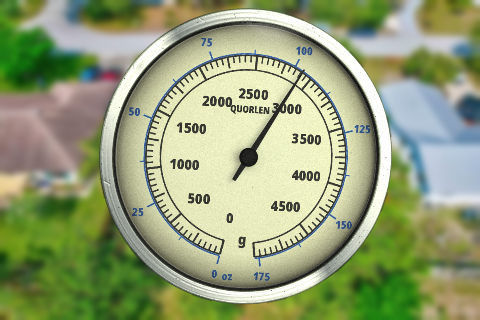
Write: **2900** g
